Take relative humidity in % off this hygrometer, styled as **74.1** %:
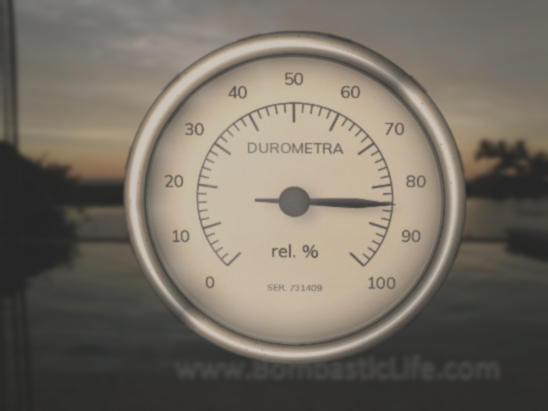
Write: **84** %
